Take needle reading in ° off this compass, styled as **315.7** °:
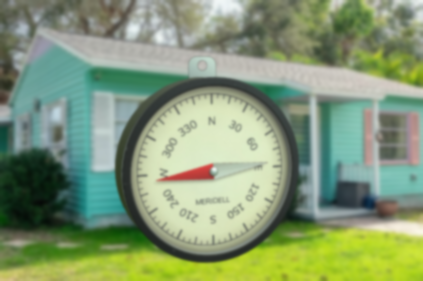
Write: **265** °
